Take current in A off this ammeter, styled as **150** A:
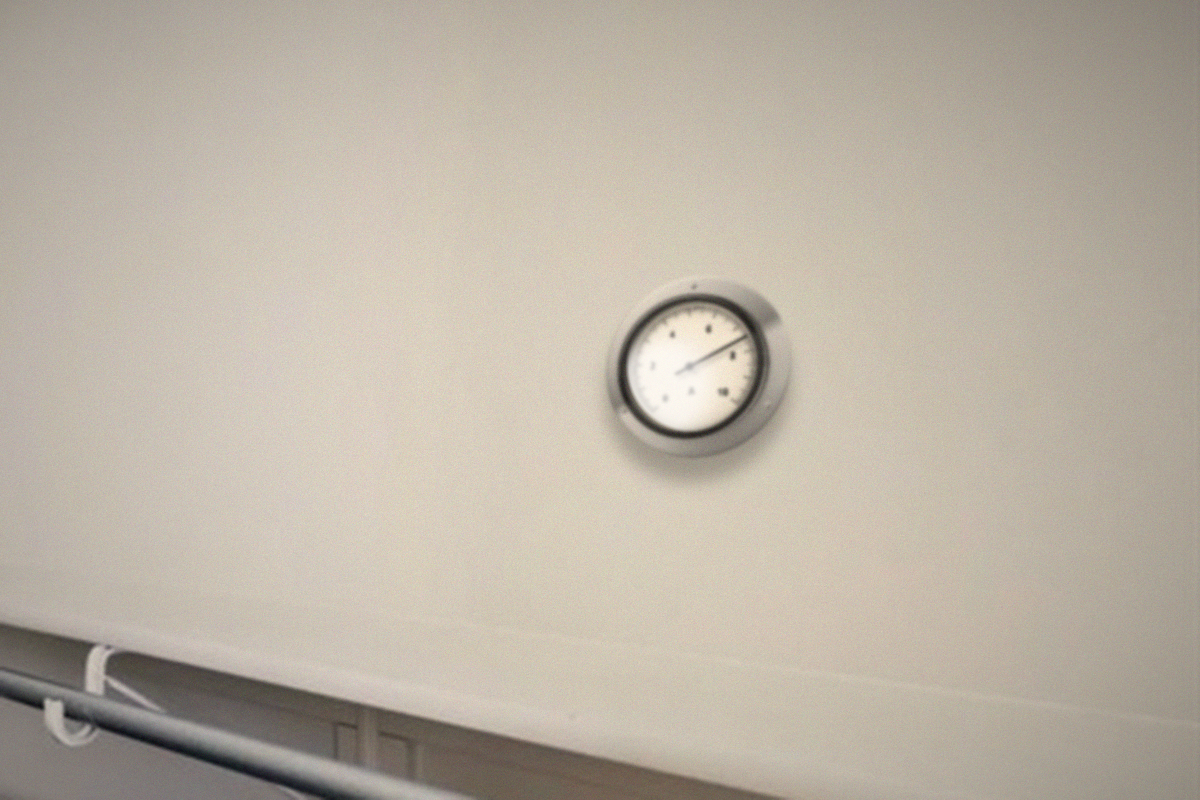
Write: **7.5** A
